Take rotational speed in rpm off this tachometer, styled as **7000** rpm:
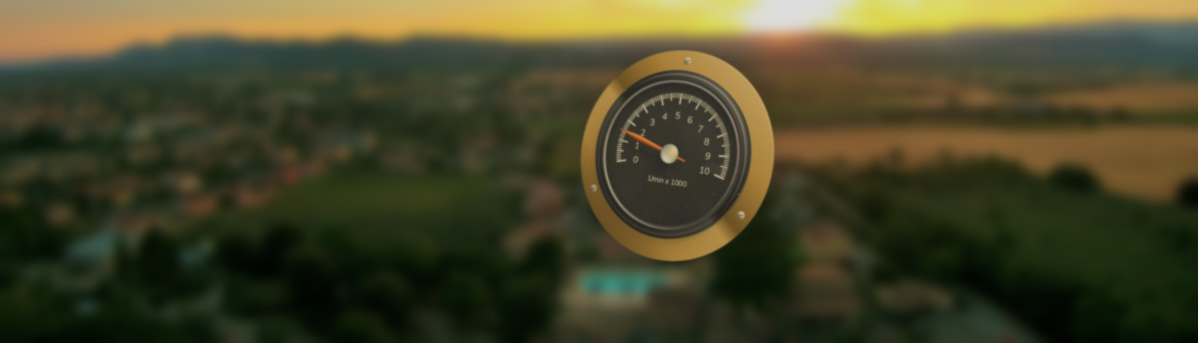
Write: **1500** rpm
